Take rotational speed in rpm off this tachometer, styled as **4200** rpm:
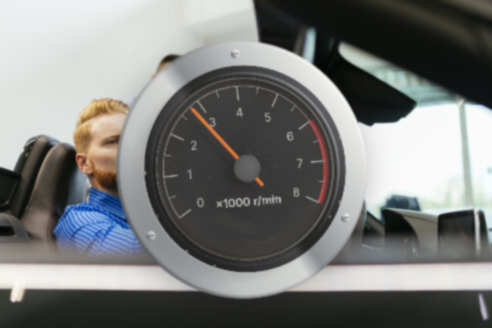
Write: **2750** rpm
